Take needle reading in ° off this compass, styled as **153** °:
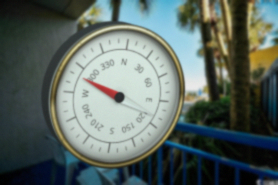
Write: **290** °
